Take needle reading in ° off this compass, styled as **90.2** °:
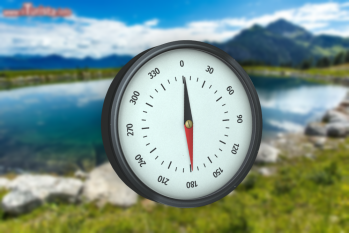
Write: **180** °
